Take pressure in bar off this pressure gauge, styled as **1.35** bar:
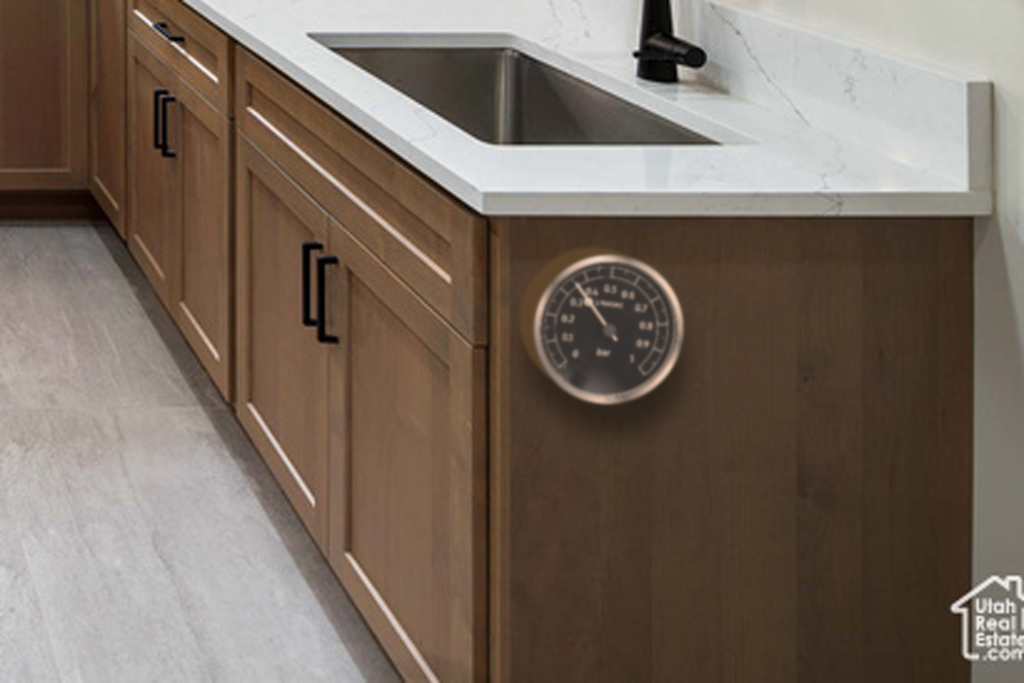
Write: **0.35** bar
